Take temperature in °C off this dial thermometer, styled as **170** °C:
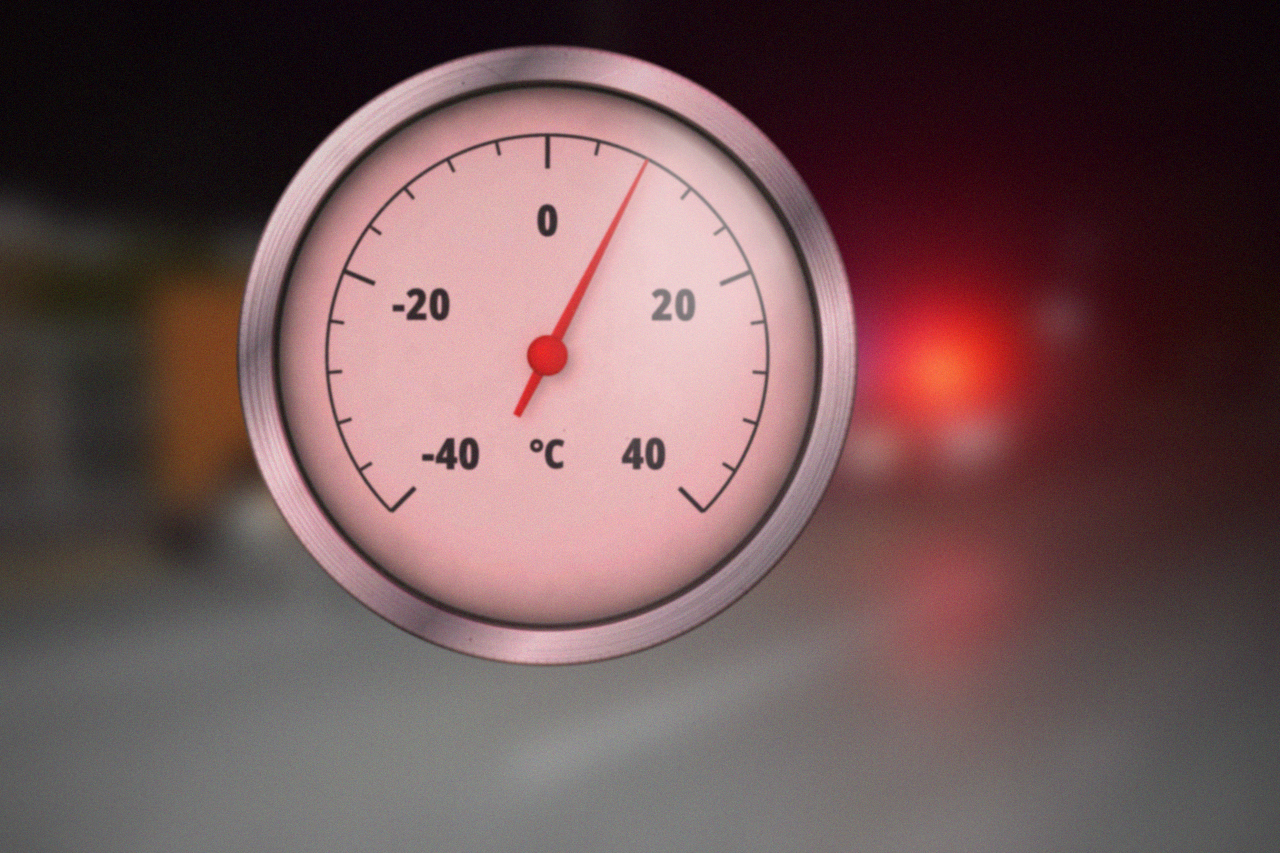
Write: **8** °C
